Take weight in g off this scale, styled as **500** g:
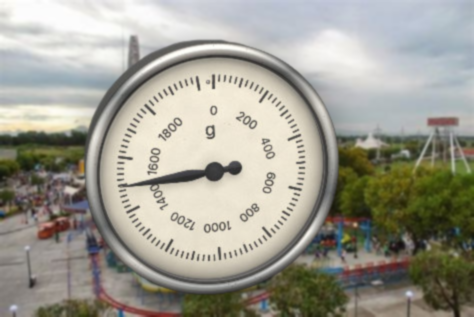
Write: **1500** g
